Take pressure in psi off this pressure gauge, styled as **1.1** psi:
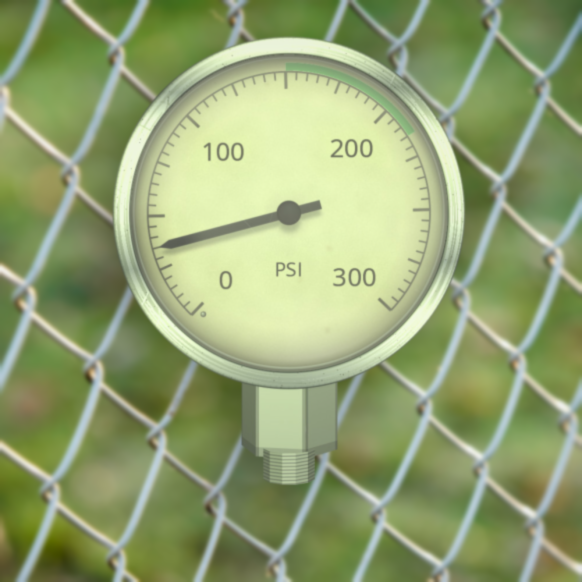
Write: **35** psi
